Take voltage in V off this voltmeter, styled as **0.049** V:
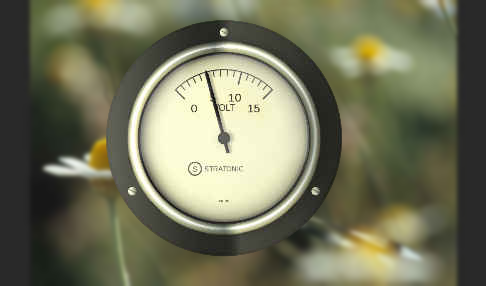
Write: **5** V
